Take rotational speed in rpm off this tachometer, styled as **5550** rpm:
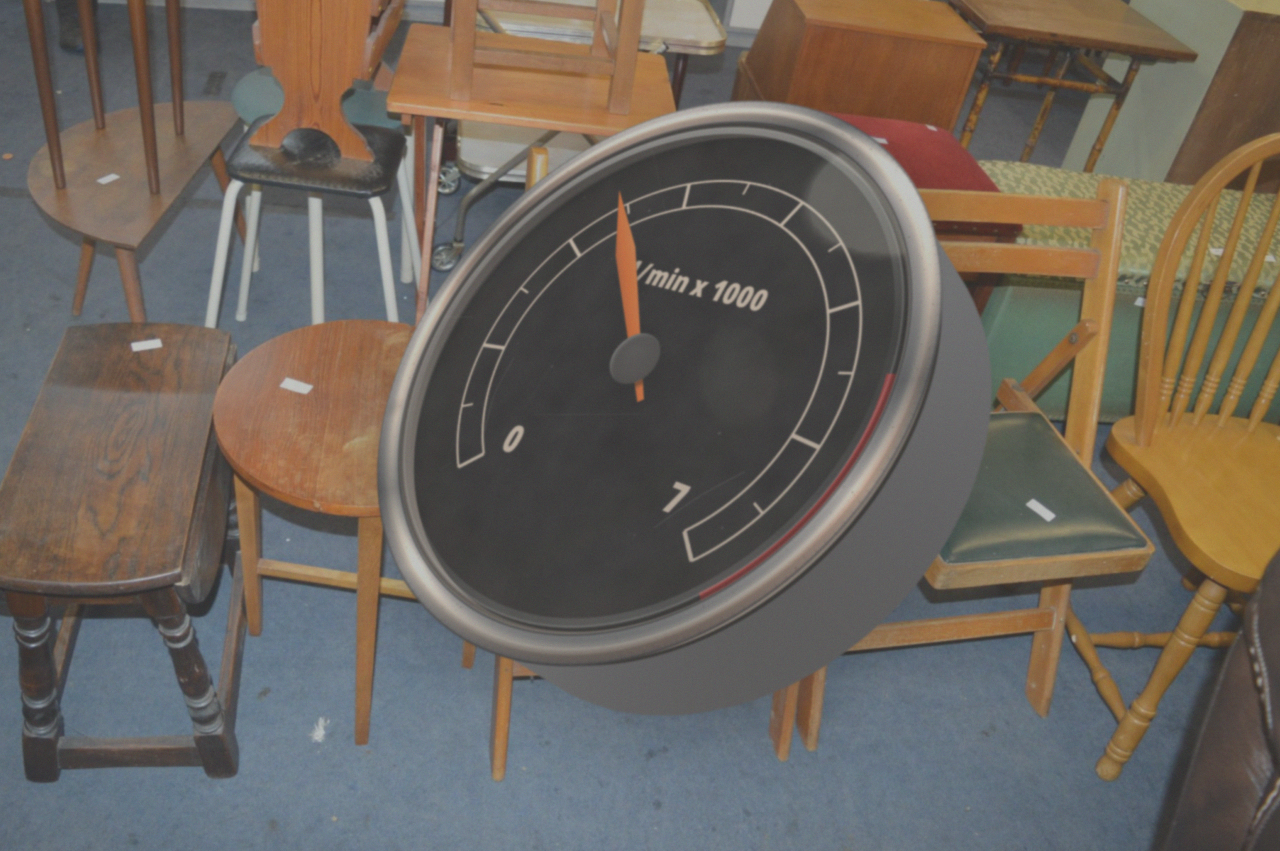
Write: **2500** rpm
